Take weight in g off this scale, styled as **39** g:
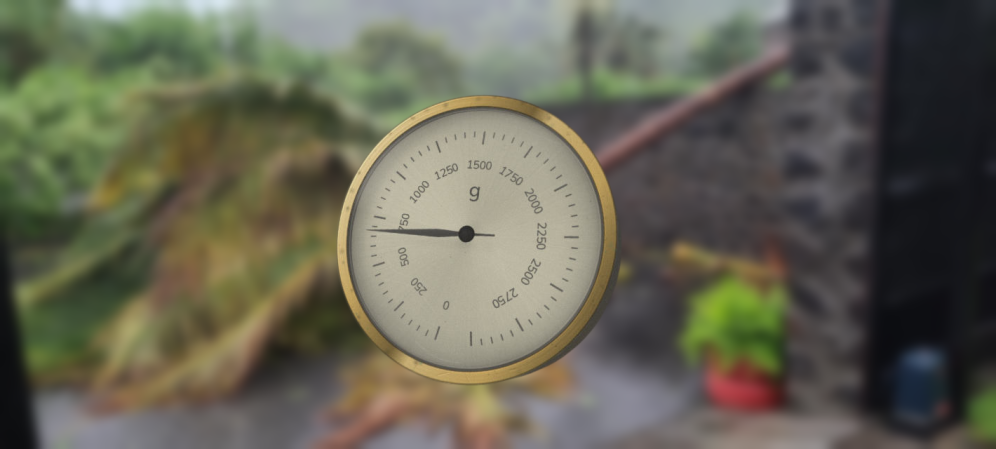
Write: **675** g
